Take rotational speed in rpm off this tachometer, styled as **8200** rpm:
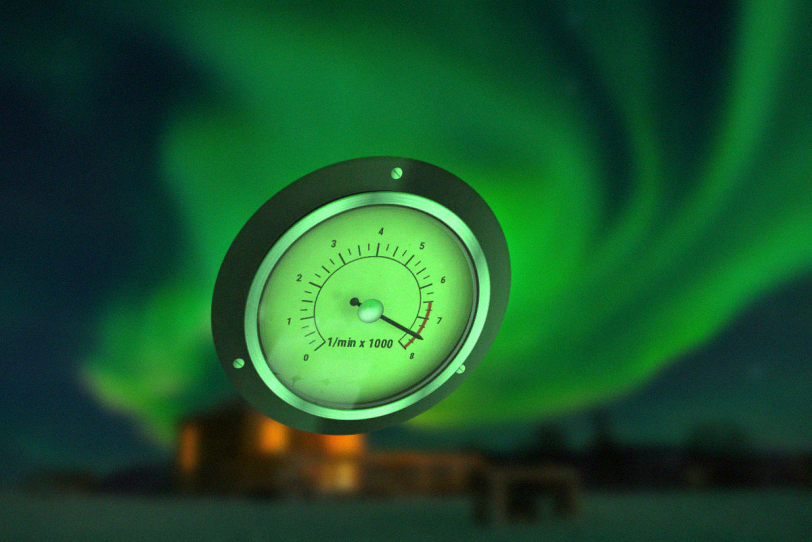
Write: **7500** rpm
